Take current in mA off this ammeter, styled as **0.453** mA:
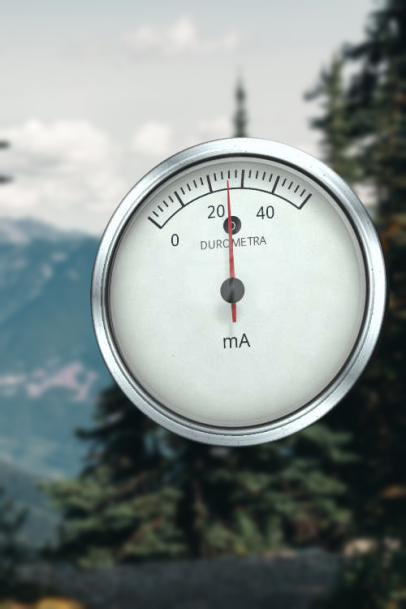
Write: **26** mA
